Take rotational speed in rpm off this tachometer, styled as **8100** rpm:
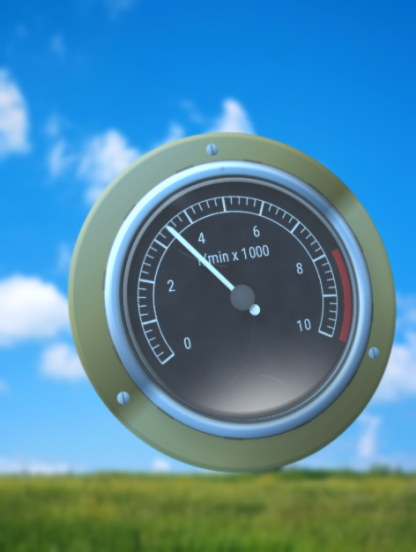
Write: **3400** rpm
